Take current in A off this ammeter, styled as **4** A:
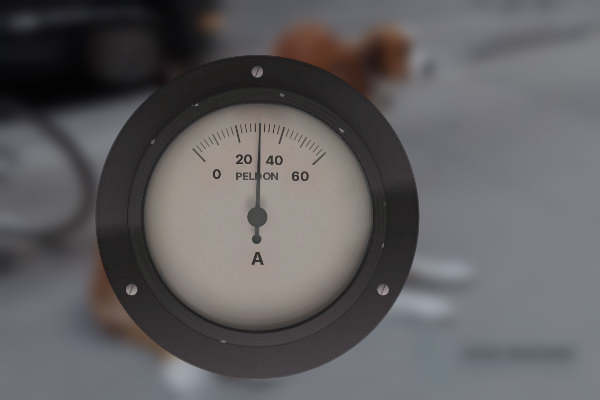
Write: **30** A
